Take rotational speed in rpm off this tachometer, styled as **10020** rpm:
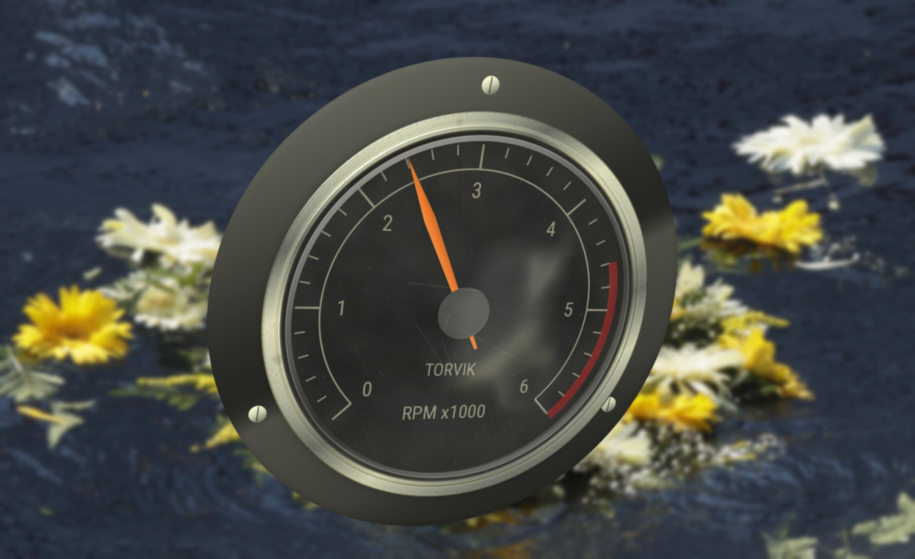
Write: **2400** rpm
